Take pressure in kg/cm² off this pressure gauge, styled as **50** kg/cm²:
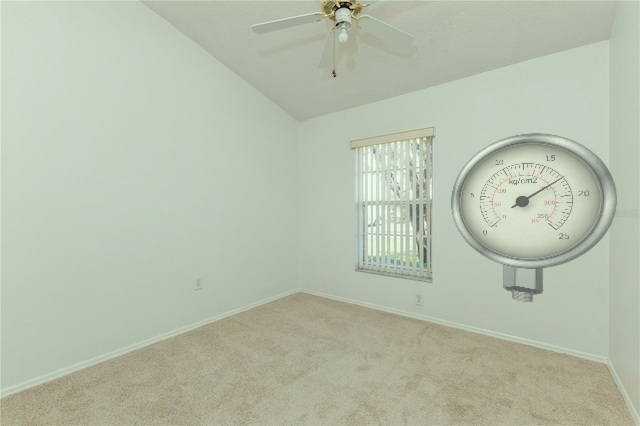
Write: **17.5** kg/cm²
